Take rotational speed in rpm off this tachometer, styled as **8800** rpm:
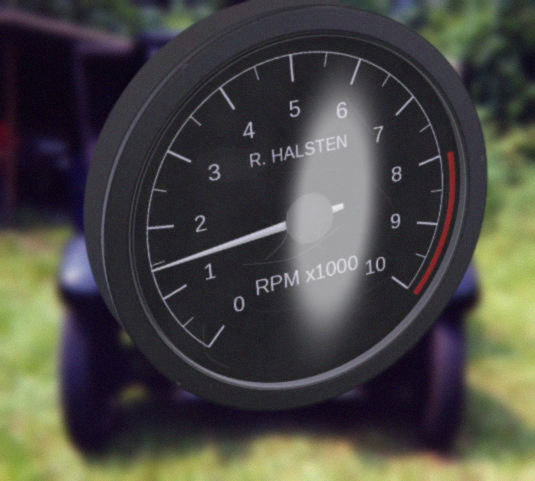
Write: **1500** rpm
